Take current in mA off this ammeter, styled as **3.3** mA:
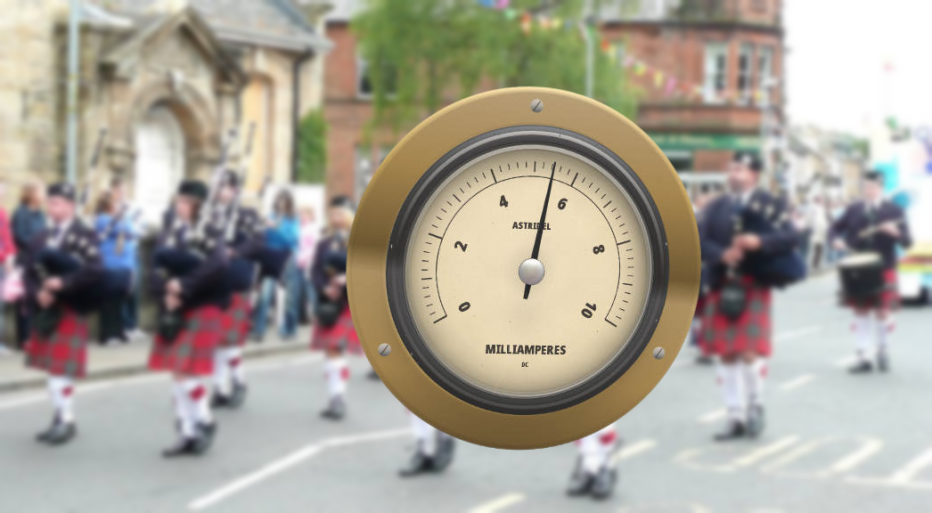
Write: **5.4** mA
